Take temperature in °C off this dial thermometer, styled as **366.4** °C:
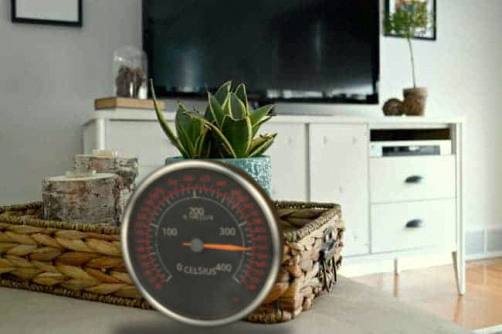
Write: **340** °C
